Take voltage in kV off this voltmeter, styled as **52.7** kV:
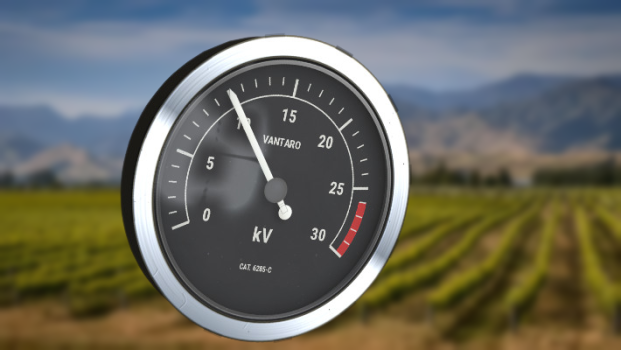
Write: **10** kV
